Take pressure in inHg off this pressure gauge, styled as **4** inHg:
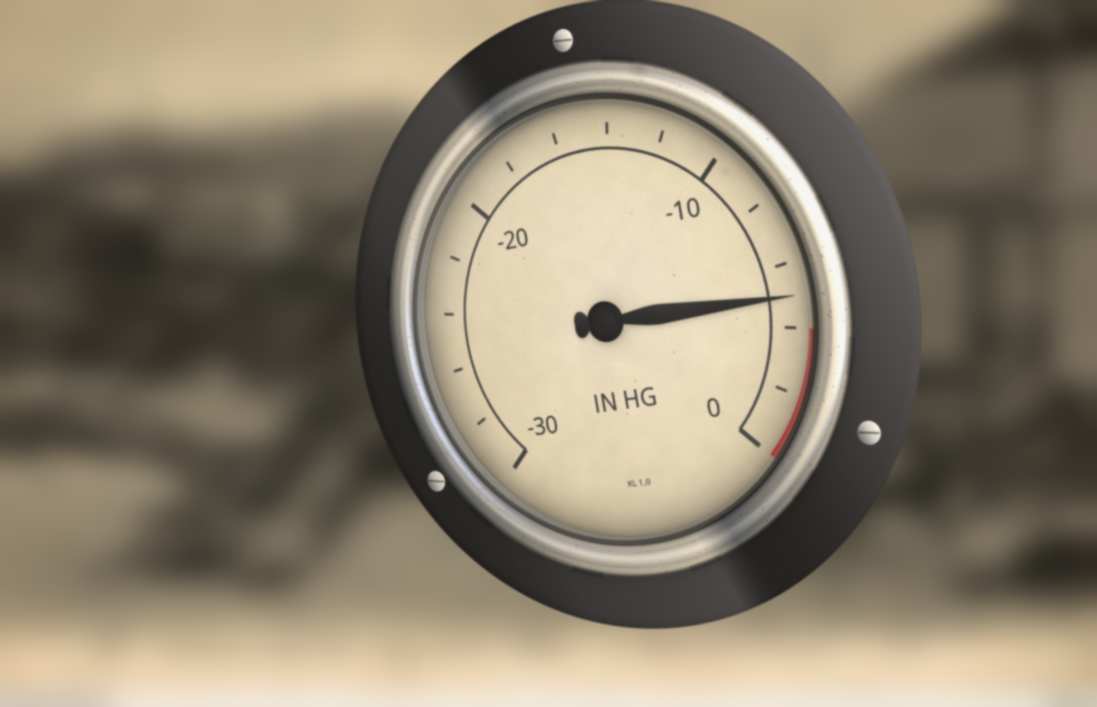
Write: **-5** inHg
